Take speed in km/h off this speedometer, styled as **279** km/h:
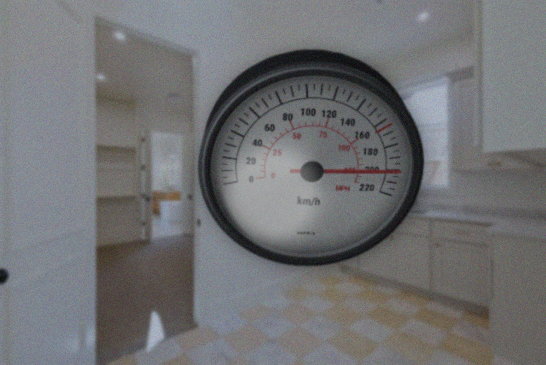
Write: **200** km/h
